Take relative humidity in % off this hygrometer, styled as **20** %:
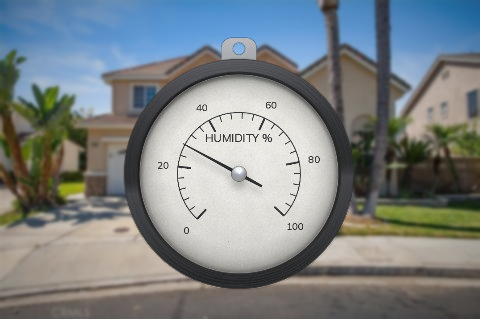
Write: **28** %
